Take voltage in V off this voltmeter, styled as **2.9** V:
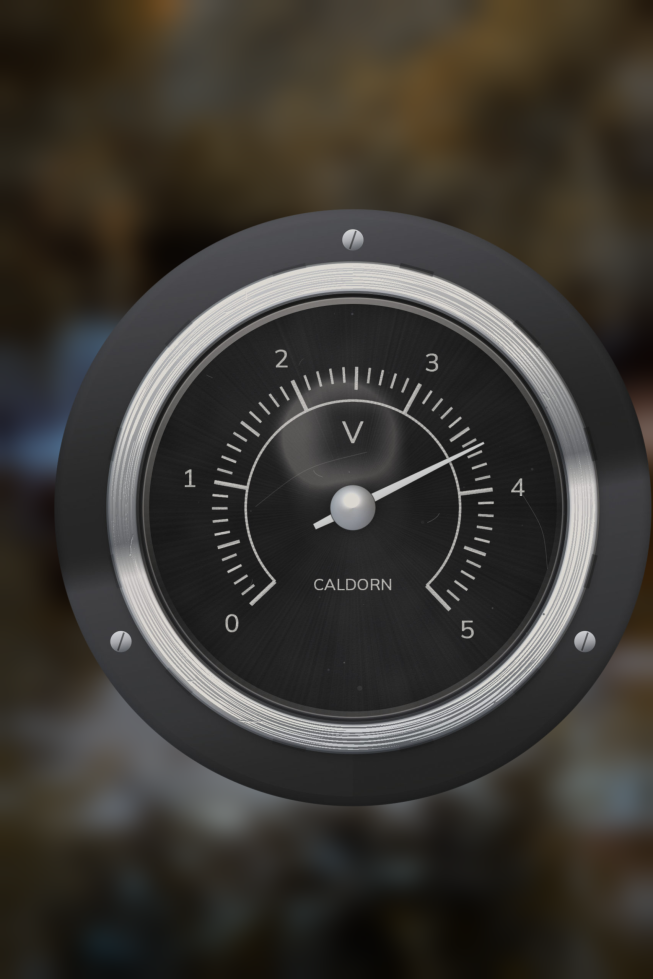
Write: **3.65** V
